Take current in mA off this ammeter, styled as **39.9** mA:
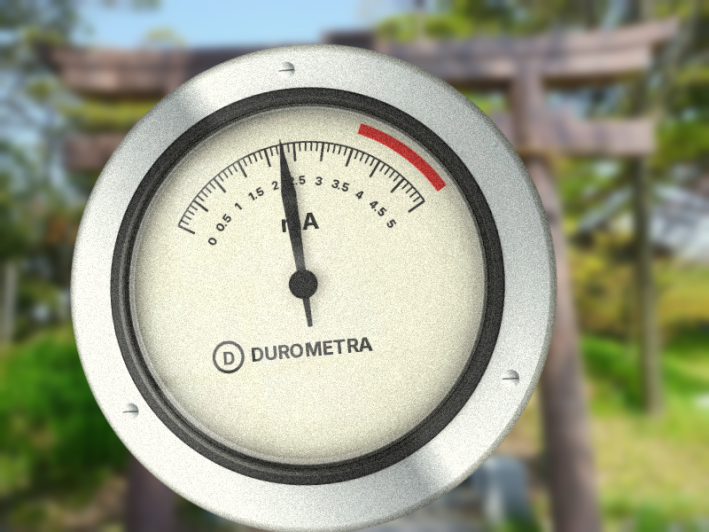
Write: **2.3** mA
